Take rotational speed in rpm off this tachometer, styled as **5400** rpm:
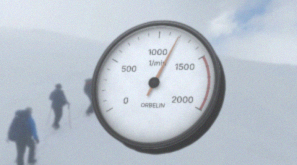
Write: **1200** rpm
